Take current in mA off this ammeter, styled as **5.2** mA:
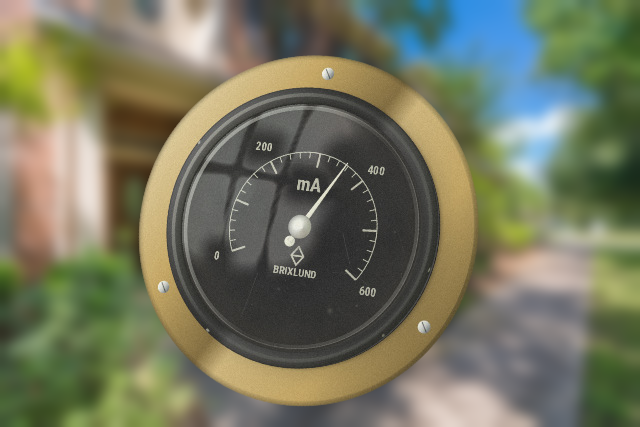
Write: **360** mA
